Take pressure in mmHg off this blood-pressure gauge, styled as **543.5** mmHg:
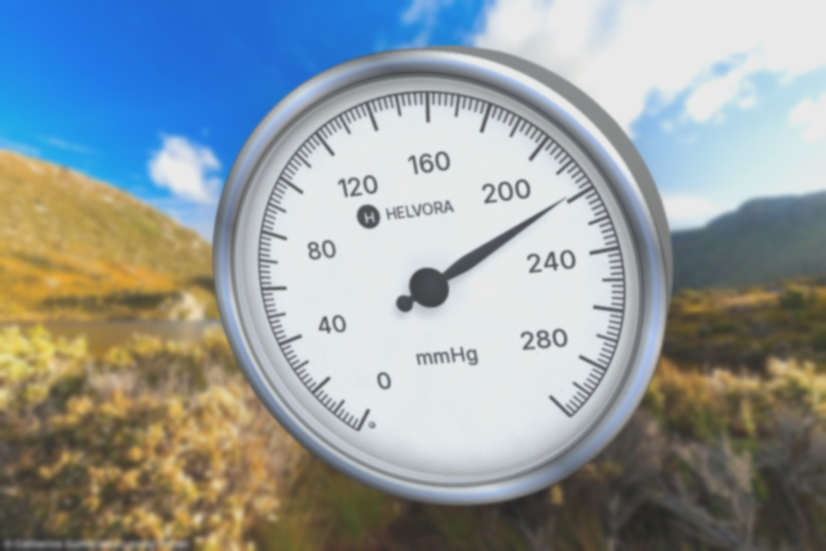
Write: **218** mmHg
